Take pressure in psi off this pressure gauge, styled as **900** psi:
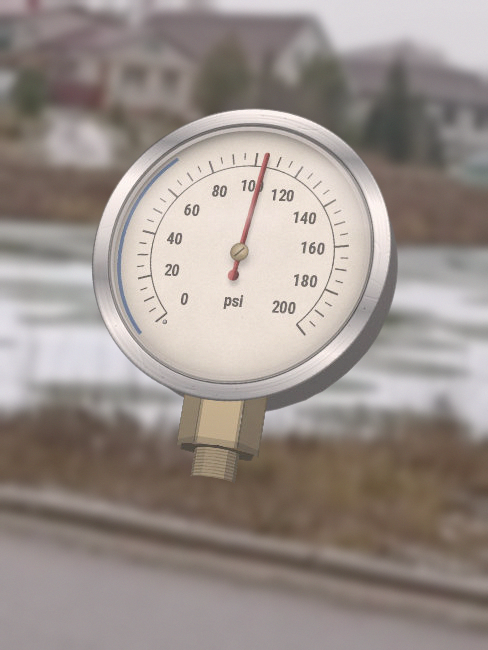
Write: **105** psi
